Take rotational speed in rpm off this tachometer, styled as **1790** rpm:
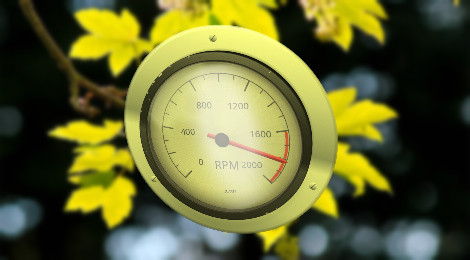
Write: **1800** rpm
